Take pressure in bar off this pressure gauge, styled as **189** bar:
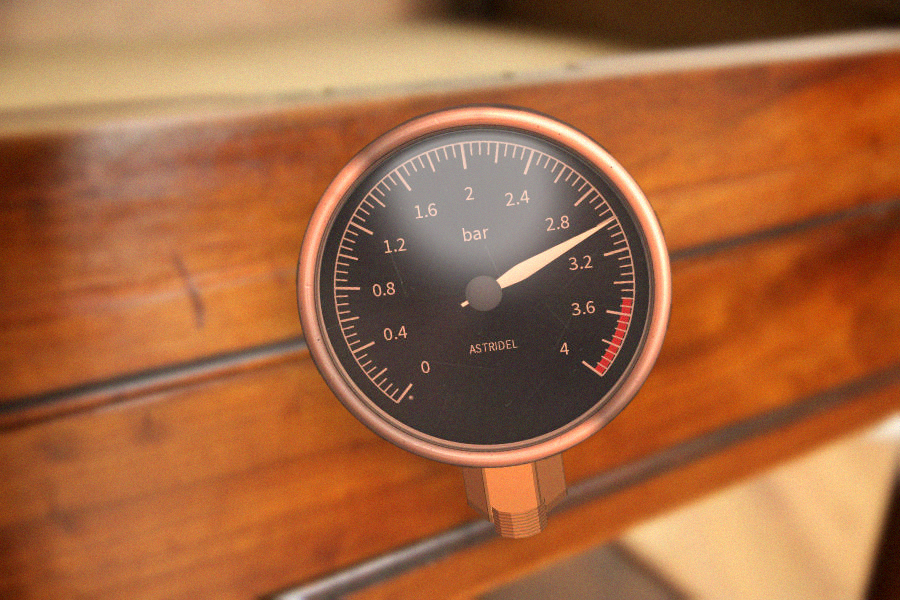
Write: **3** bar
